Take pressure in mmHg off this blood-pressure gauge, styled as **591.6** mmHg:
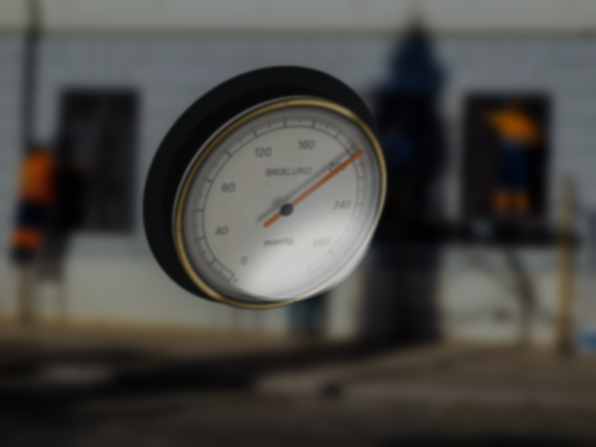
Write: **200** mmHg
